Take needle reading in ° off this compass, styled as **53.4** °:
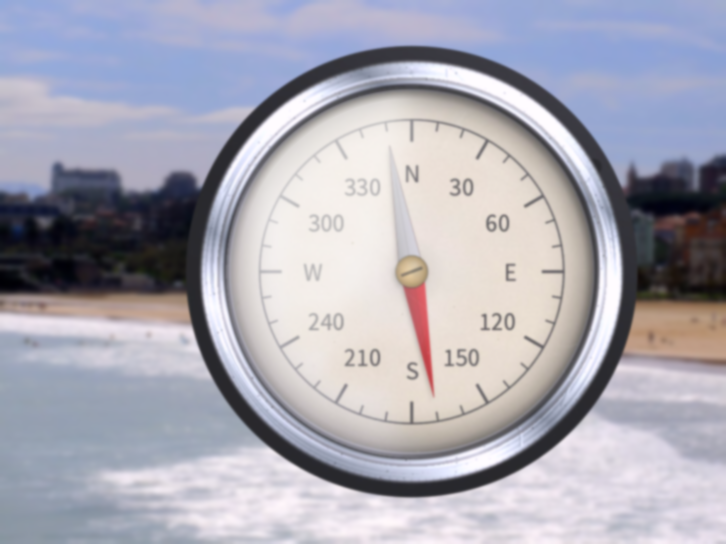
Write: **170** °
